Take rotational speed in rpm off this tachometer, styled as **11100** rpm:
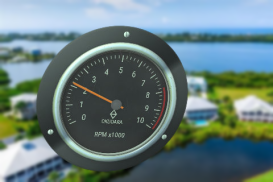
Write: **2200** rpm
